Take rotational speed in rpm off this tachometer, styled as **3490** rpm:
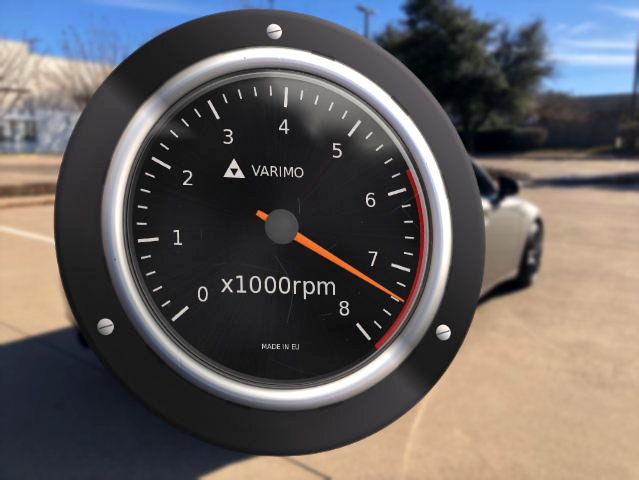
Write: **7400** rpm
